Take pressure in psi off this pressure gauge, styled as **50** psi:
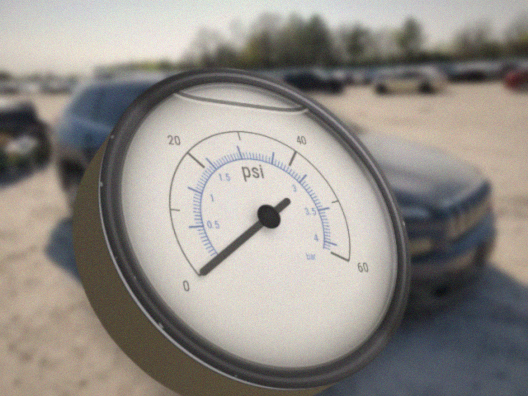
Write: **0** psi
